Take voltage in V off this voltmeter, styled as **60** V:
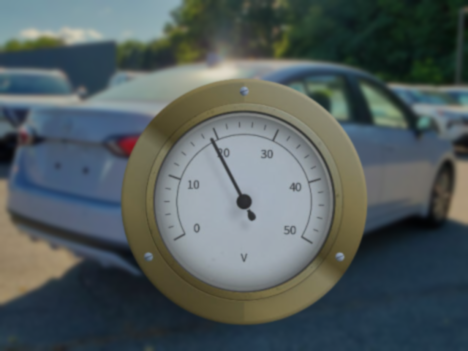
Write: **19** V
